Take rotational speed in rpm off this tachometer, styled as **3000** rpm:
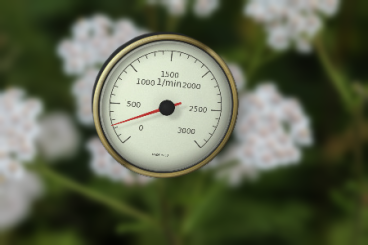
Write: **250** rpm
